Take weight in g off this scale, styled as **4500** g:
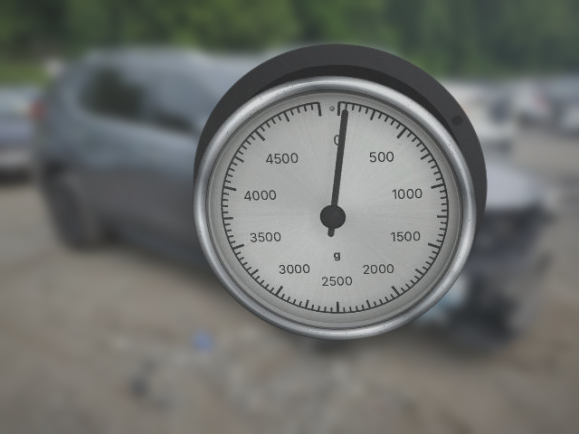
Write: **50** g
